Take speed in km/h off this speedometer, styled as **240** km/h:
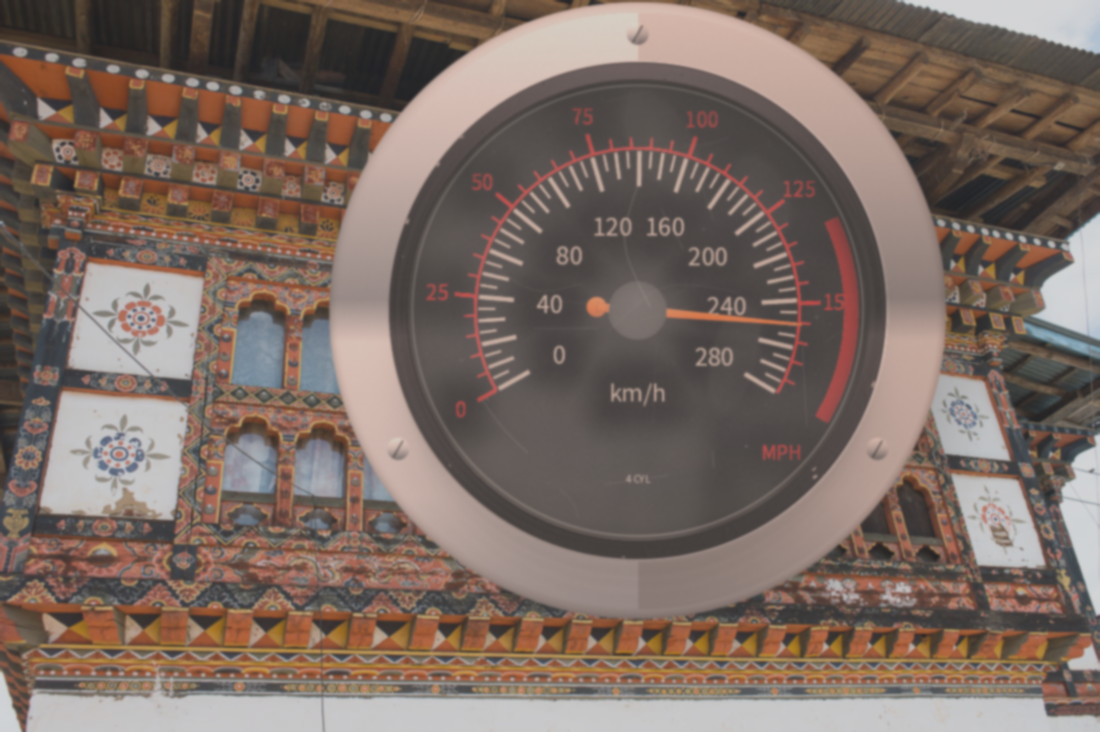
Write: **250** km/h
